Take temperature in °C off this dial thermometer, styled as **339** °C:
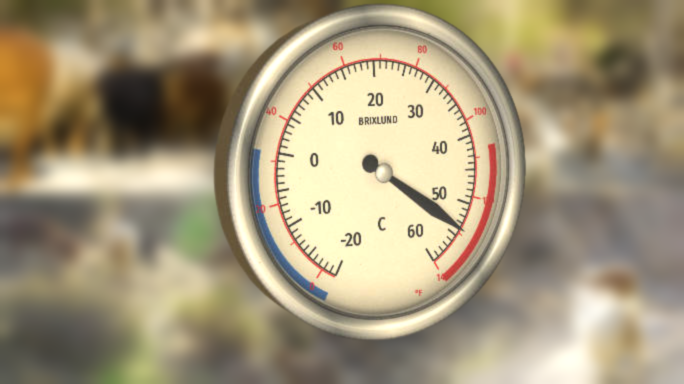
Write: **54** °C
